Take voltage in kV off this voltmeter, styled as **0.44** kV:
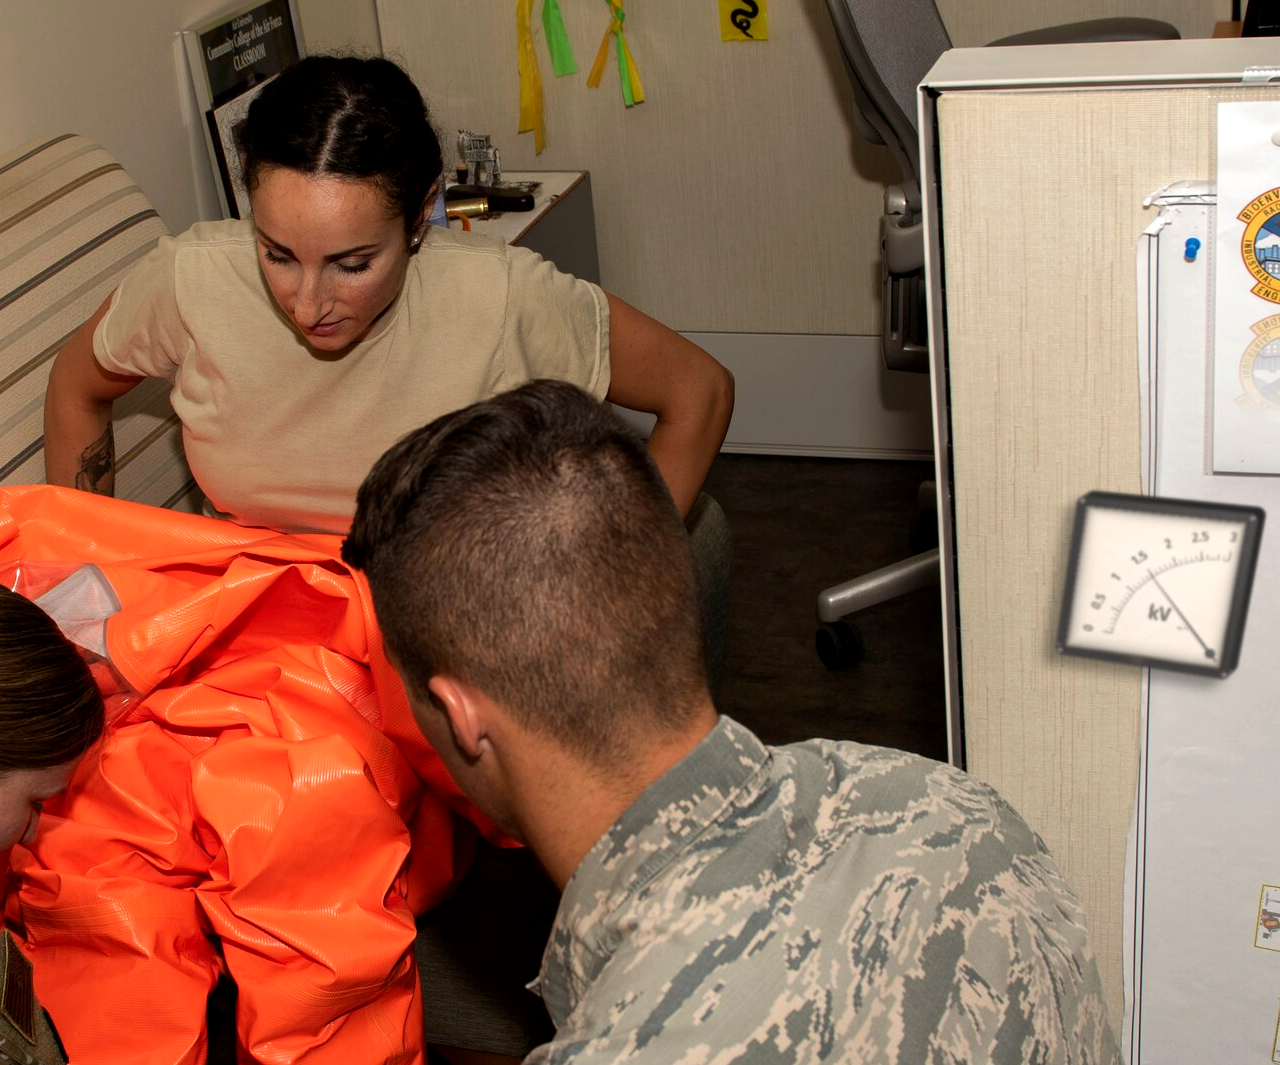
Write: **1.5** kV
